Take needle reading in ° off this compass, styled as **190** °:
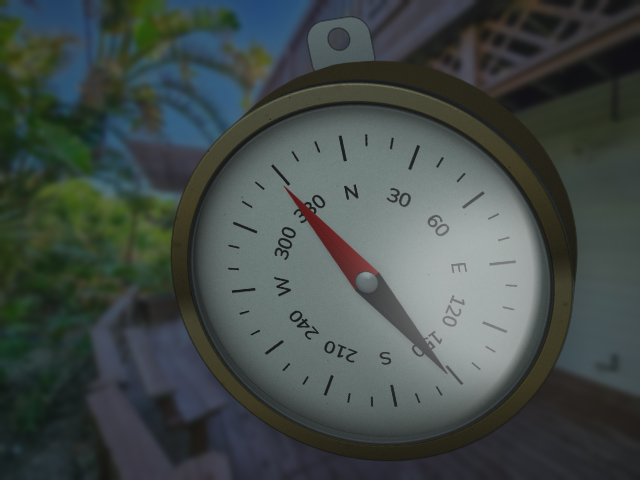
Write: **330** °
